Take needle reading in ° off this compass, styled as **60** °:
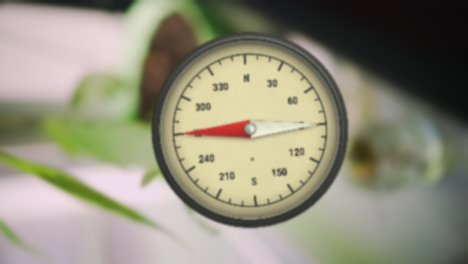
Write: **270** °
